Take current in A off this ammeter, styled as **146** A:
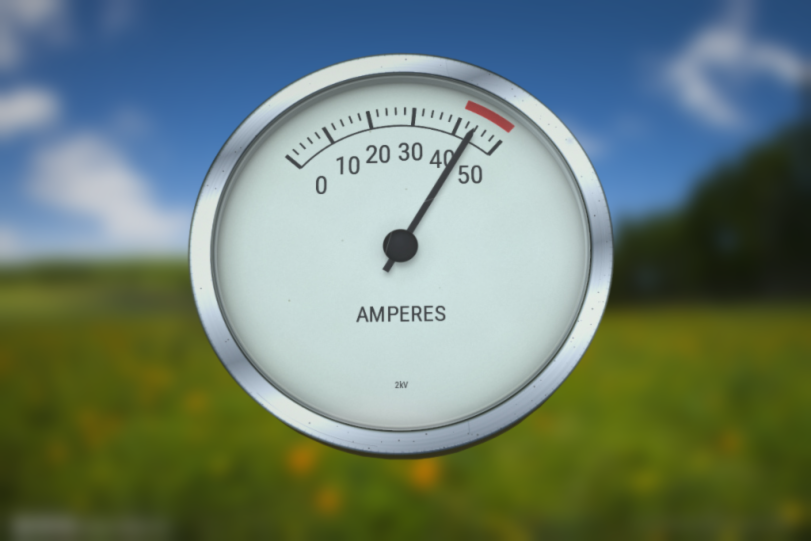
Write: **44** A
